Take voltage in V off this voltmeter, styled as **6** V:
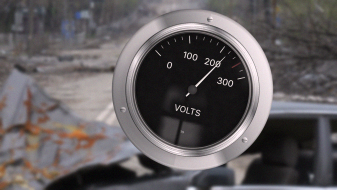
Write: **220** V
